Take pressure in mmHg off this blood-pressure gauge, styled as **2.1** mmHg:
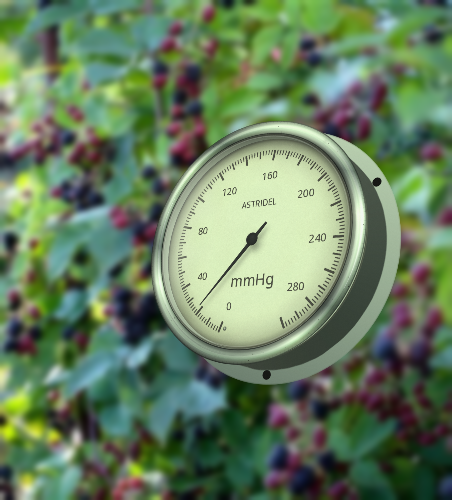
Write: **20** mmHg
